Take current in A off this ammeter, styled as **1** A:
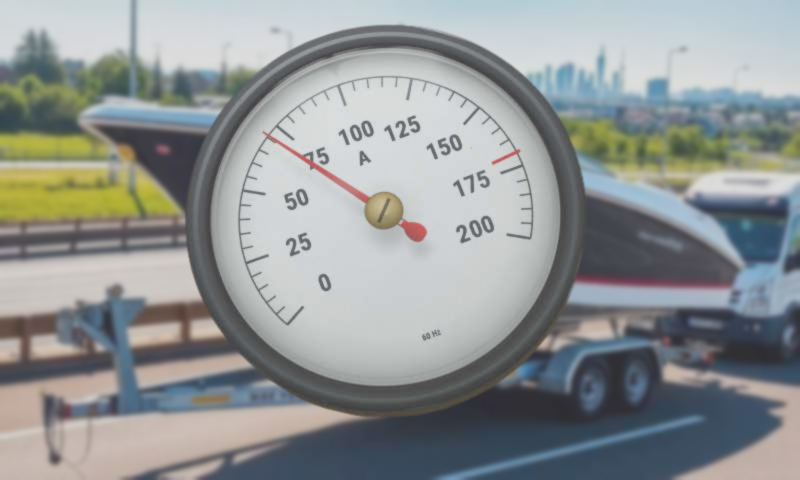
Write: **70** A
